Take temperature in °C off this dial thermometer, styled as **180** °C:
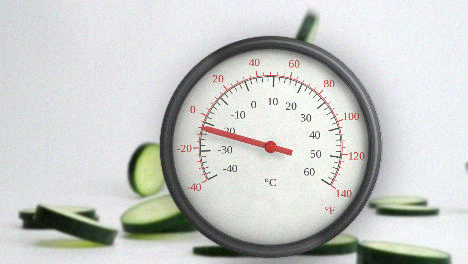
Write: **-22** °C
